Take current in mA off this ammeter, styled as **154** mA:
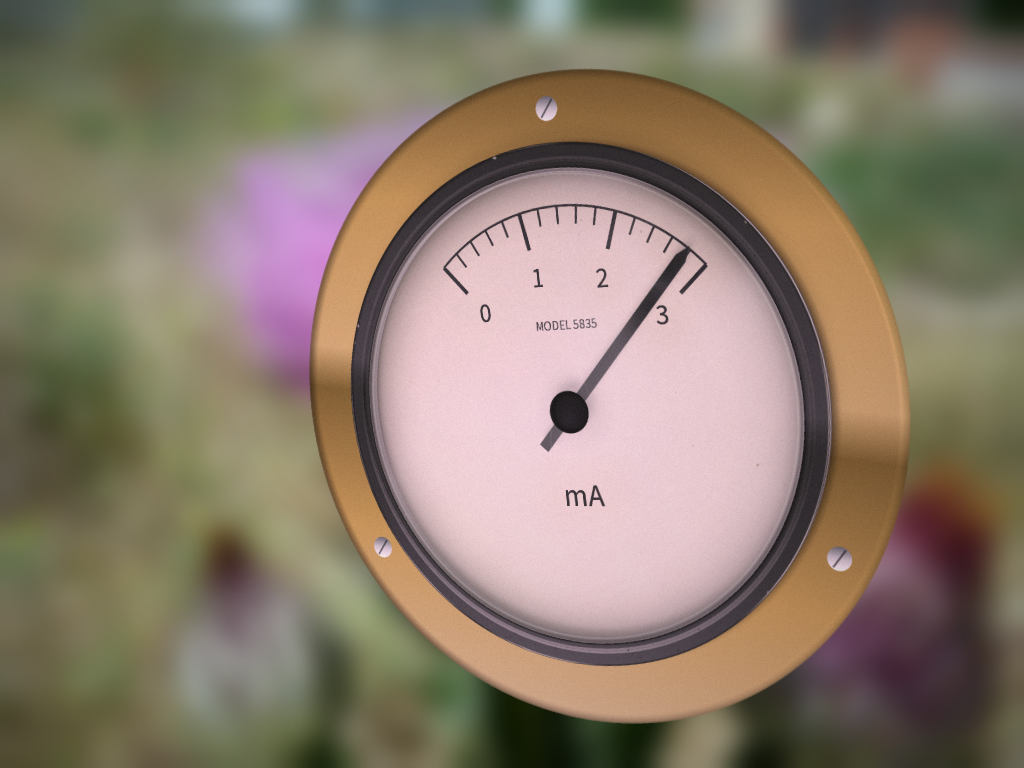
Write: **2.8** mA
